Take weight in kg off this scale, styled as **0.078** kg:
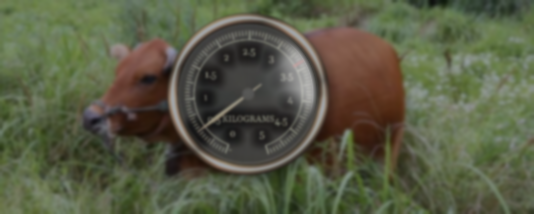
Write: **0.5** kg
